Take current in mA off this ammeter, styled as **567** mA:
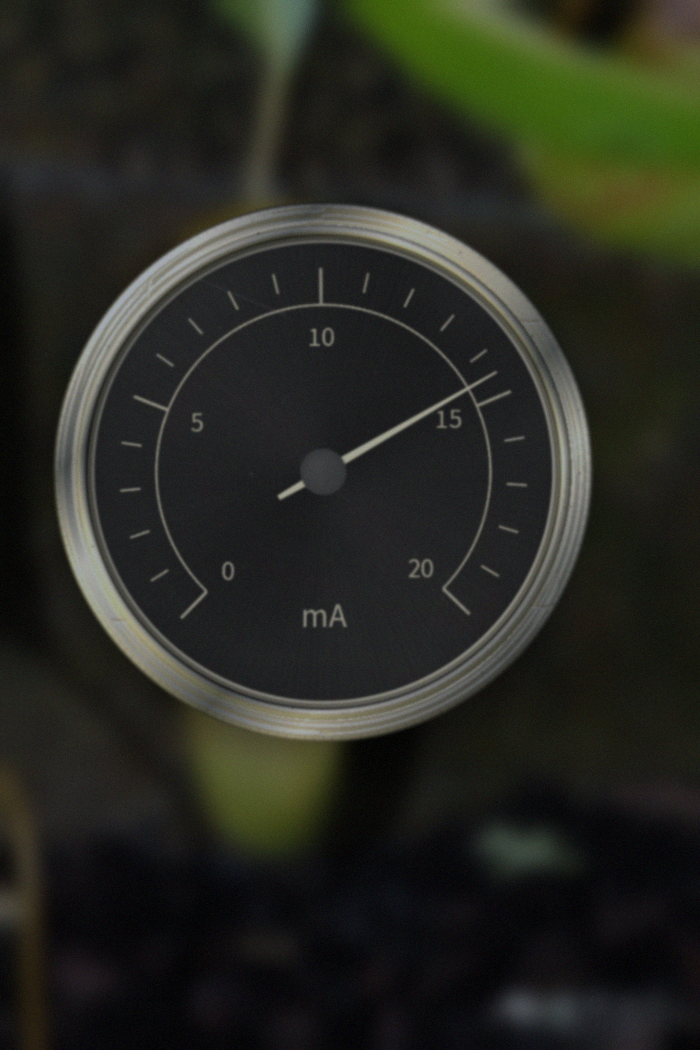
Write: **14.5** mA
